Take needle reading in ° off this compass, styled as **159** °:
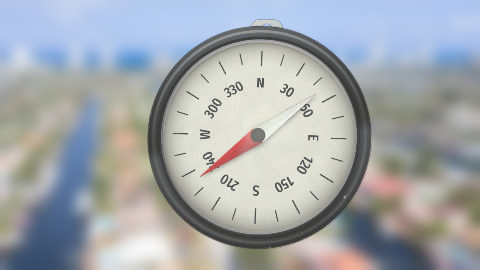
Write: **232.5** °
